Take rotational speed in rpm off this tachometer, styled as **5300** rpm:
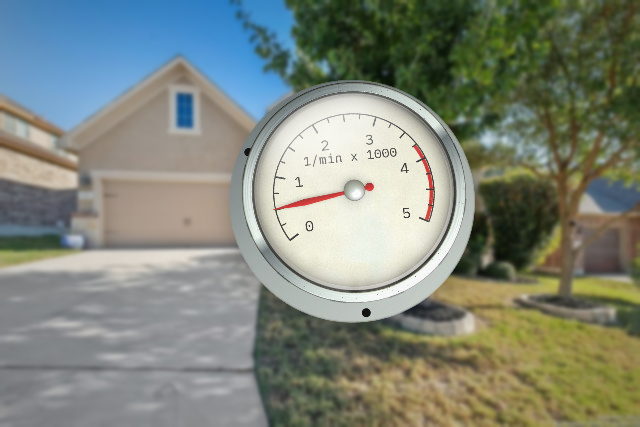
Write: **500** rpm
